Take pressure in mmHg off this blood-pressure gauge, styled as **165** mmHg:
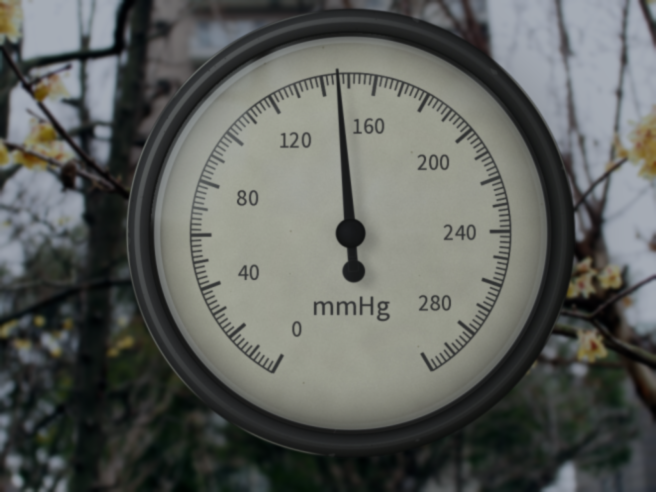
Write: **146** mmHg
